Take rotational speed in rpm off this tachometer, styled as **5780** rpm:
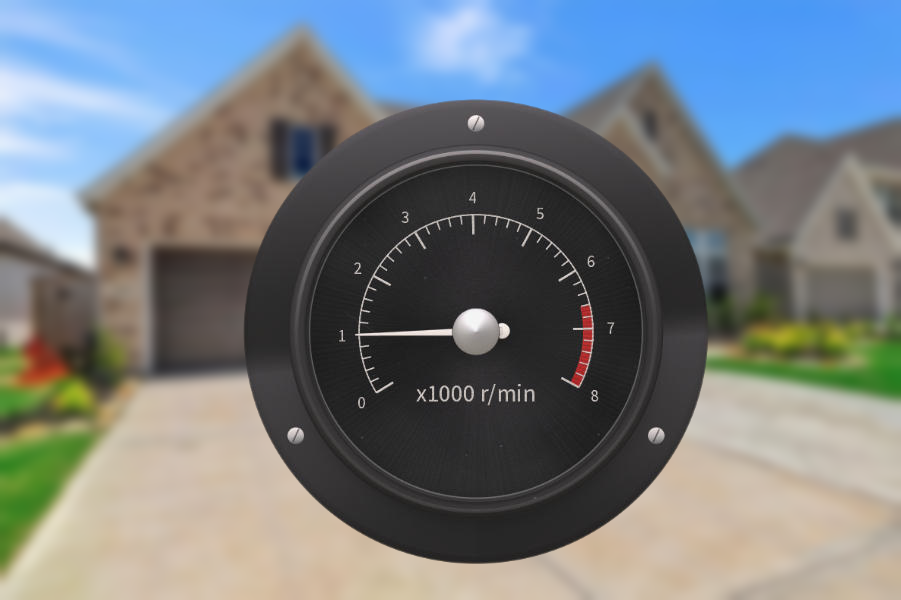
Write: **1000** rpm
